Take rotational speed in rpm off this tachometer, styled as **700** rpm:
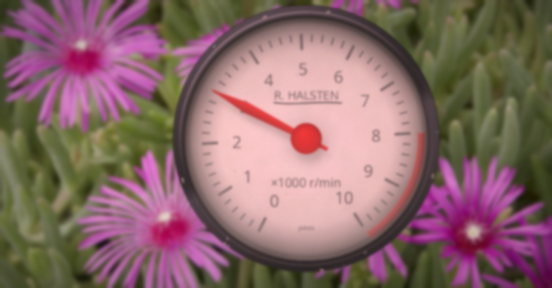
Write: **3000** rpm
